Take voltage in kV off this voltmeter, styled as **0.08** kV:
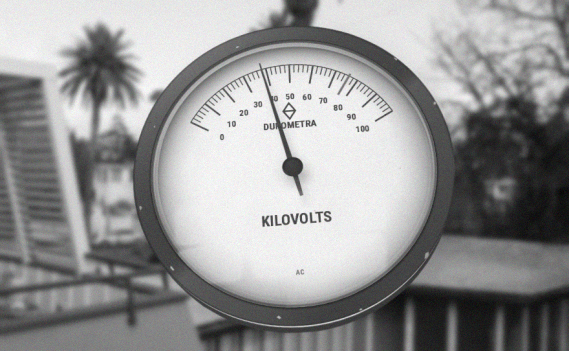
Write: **38** kV
